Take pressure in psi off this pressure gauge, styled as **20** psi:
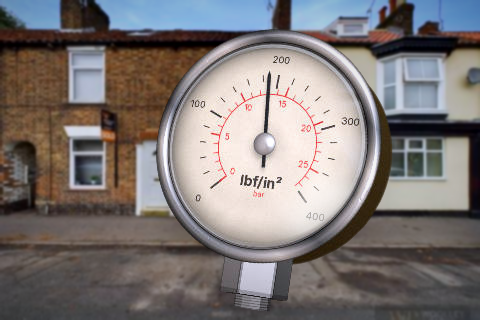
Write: **190** psi
